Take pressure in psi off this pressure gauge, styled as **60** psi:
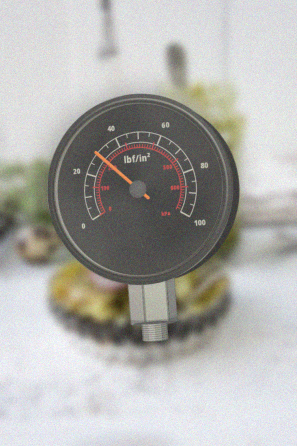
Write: **30** psi
